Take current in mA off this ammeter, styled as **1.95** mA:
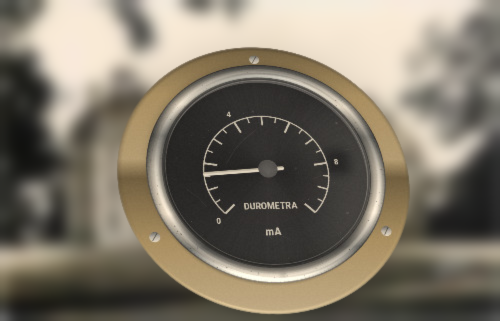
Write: **1.5** mA
